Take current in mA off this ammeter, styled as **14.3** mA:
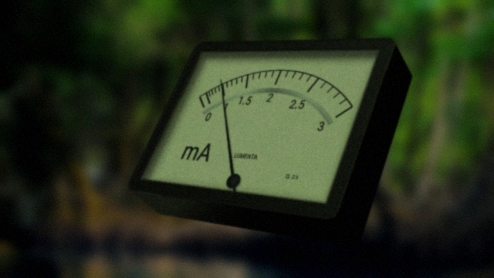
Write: **1** mA
